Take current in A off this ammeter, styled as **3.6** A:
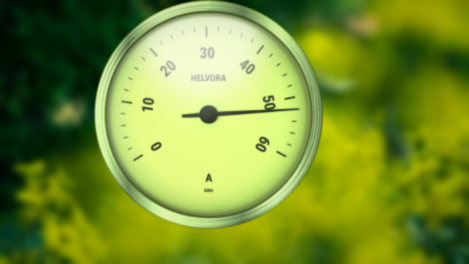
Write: **52** A
